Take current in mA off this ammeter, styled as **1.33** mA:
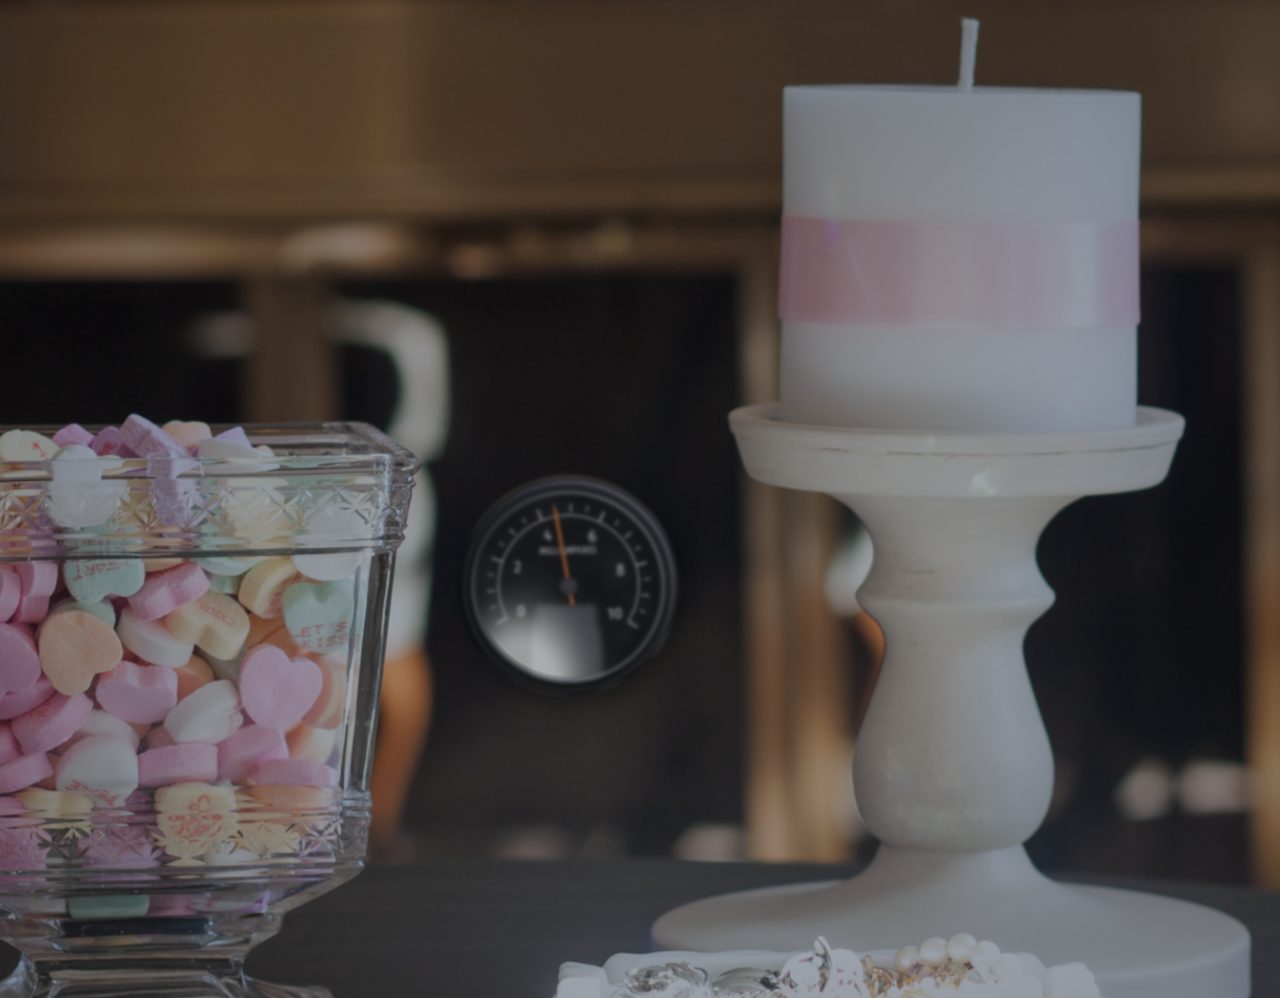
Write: **4.5** mA
